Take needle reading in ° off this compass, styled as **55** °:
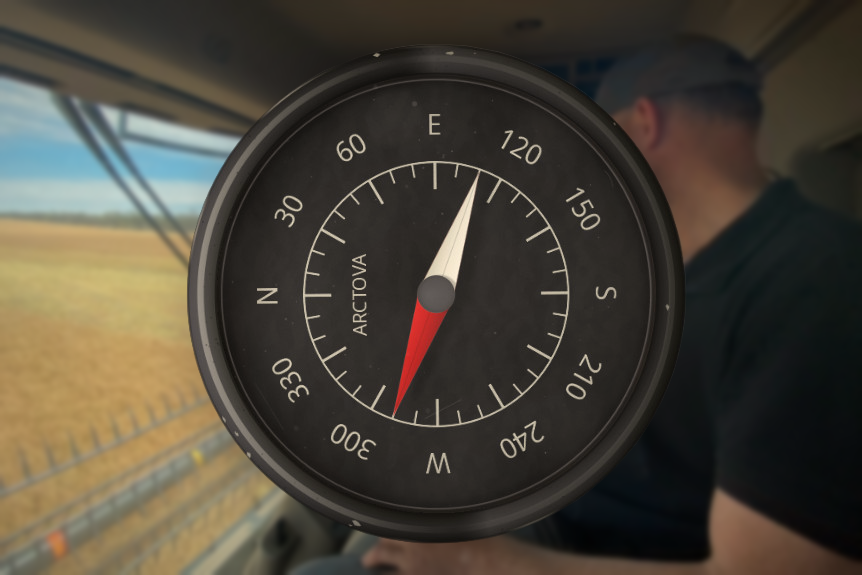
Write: **290** °
